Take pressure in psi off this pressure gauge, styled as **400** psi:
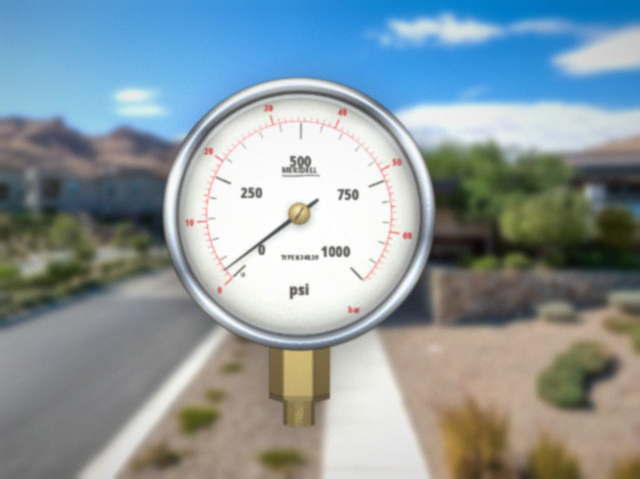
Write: **25** psi
